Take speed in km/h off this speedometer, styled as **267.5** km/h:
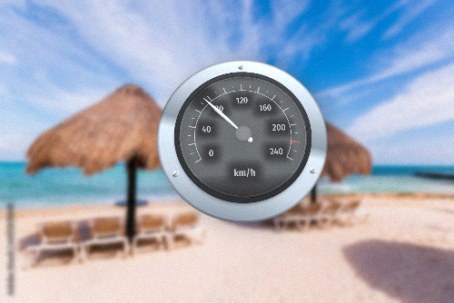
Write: **75** km/h
